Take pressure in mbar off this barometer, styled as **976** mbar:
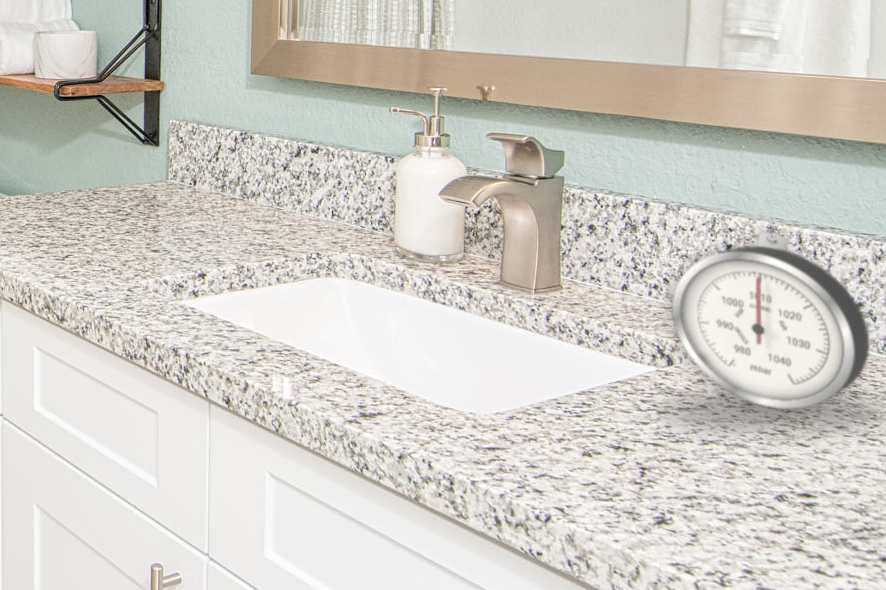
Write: **1010** mbar
